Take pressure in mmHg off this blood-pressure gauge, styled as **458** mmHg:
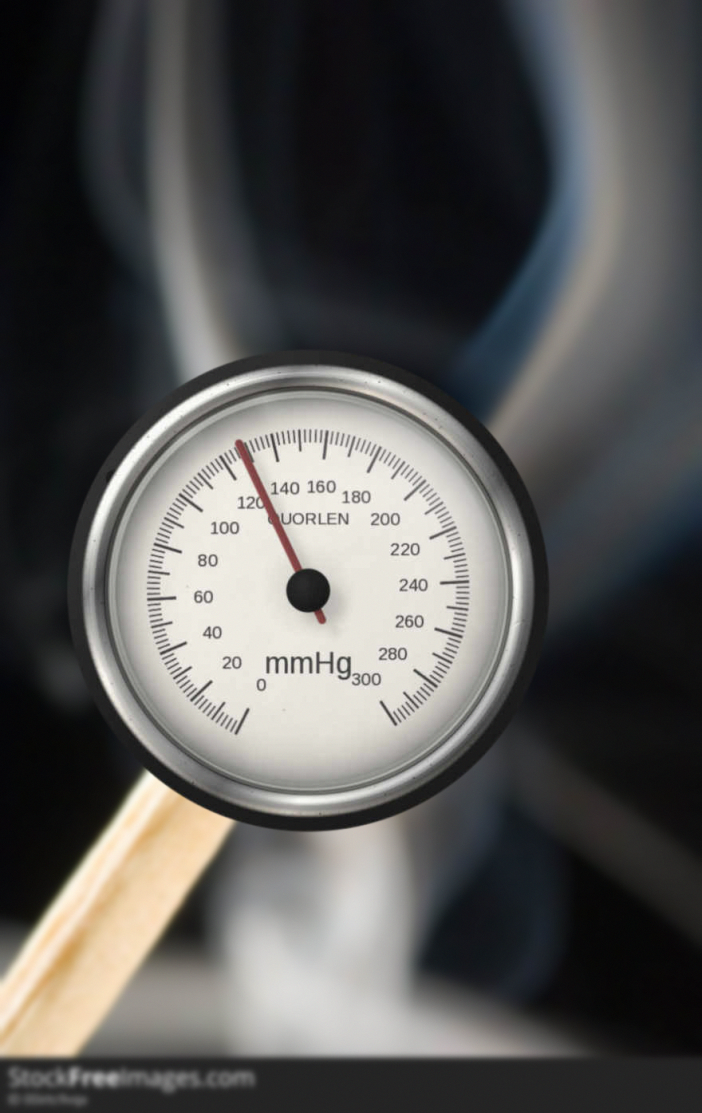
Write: **128** mmHg
